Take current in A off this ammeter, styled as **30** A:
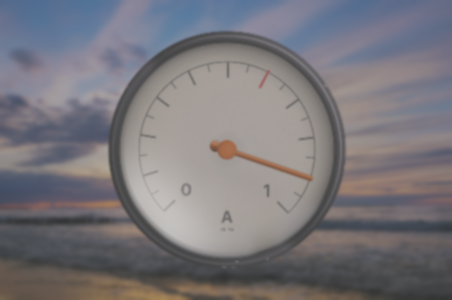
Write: **0.9** A
